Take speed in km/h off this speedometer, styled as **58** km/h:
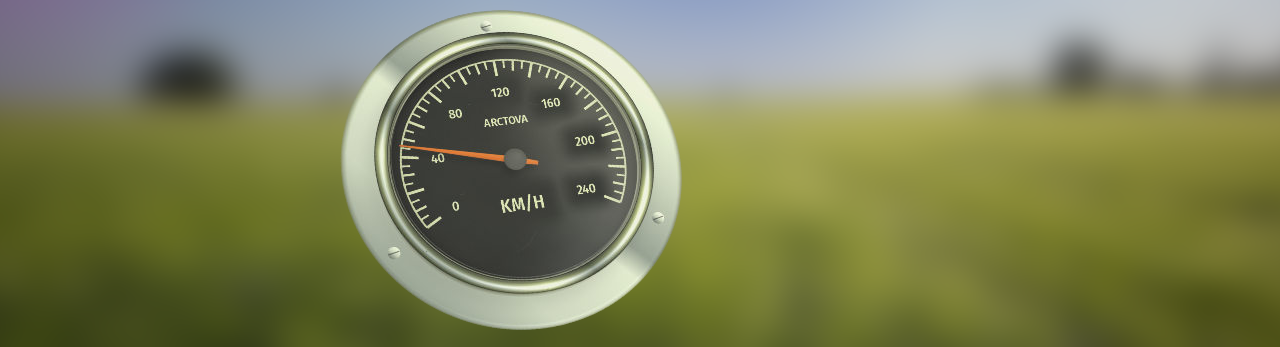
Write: **45** km/h
